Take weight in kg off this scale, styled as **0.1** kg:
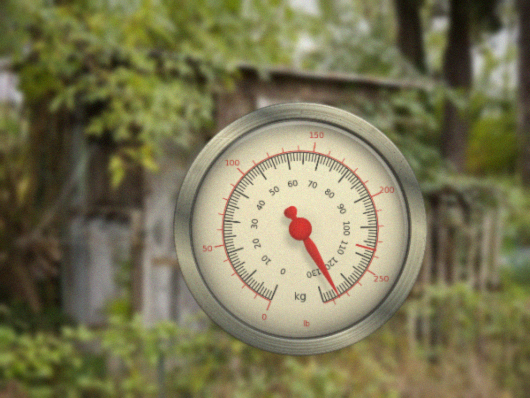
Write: **125** kg
